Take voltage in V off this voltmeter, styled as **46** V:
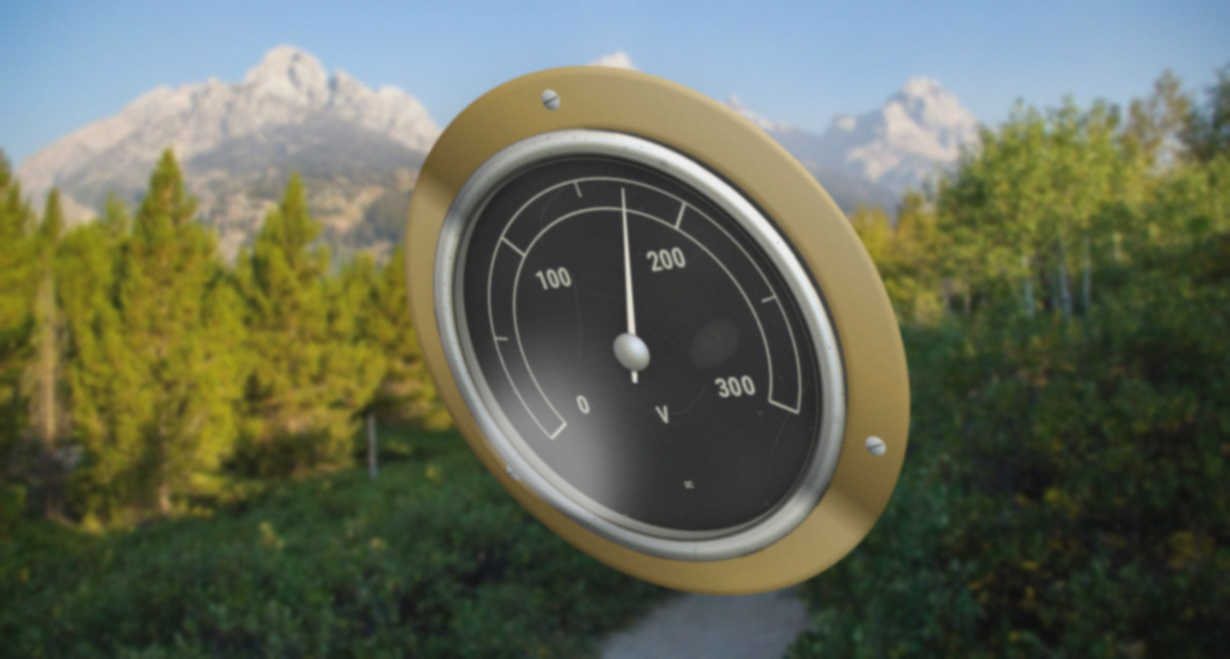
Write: **175** V
